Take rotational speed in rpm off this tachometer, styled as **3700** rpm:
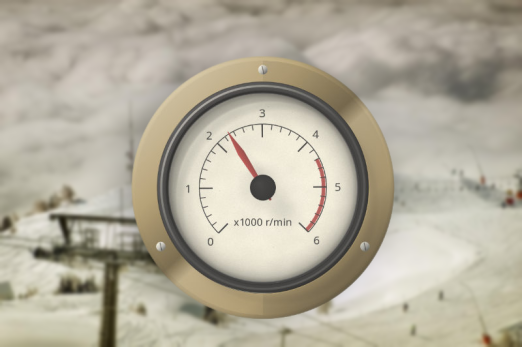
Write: **2300** rpm
